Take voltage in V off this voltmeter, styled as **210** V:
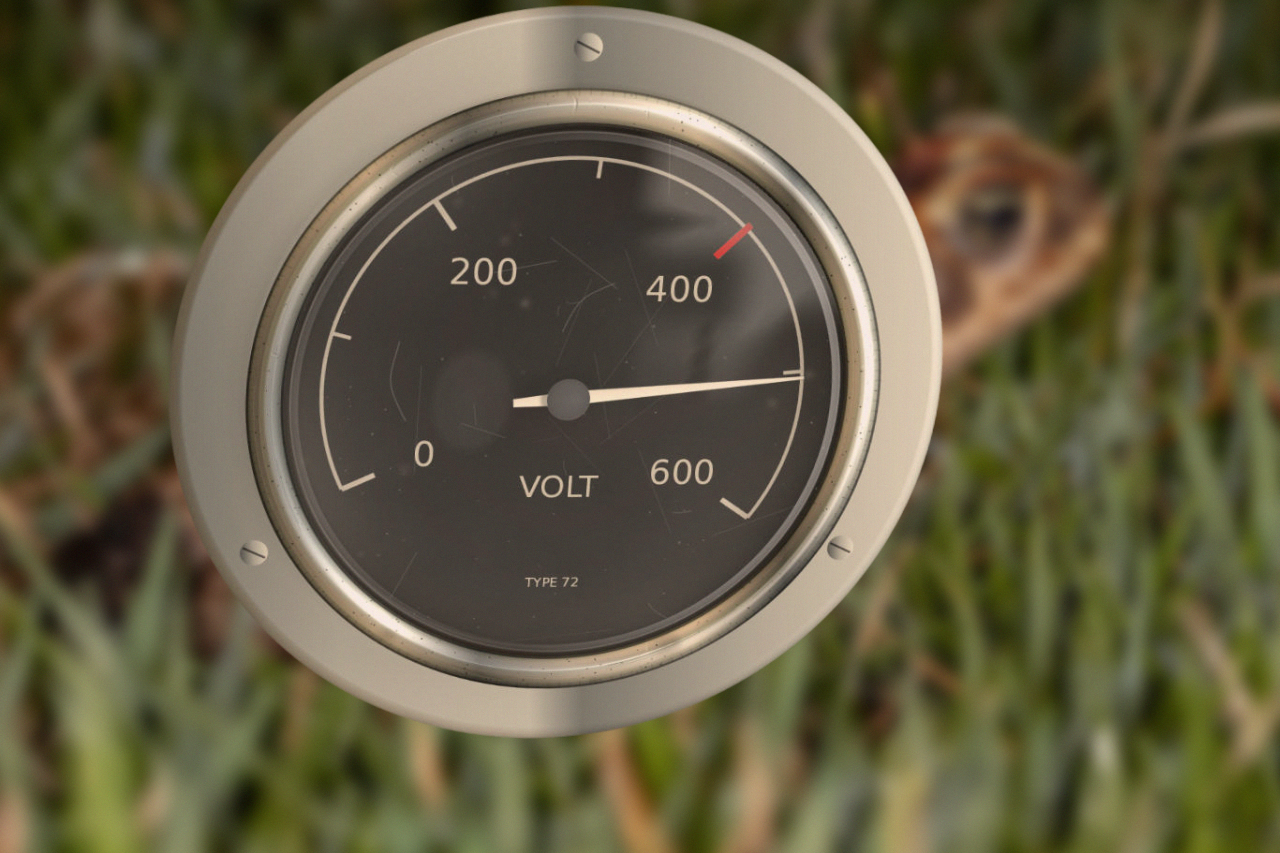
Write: **500** V
